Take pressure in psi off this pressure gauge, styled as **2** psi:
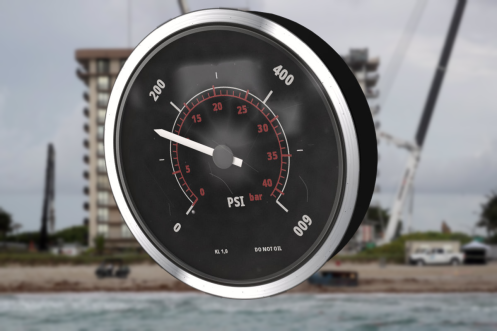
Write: **150** psi
